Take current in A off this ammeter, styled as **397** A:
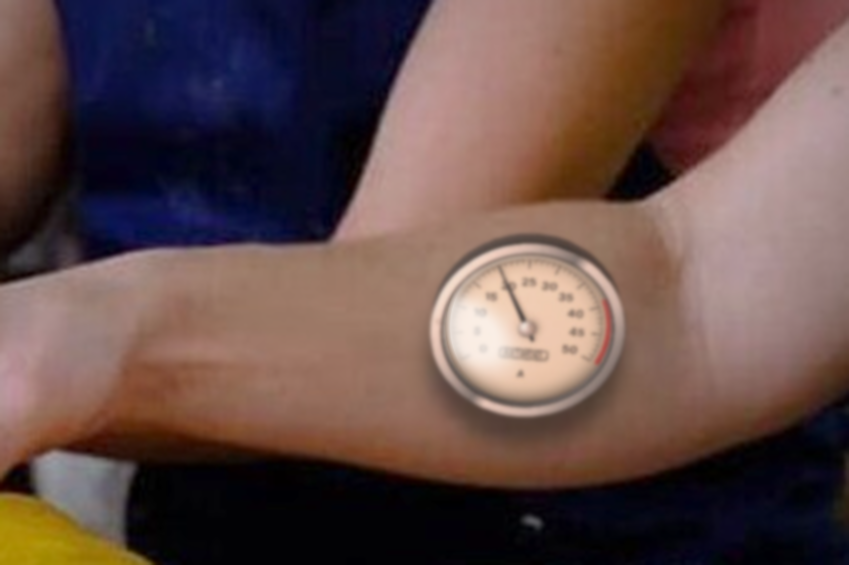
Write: **20** A
